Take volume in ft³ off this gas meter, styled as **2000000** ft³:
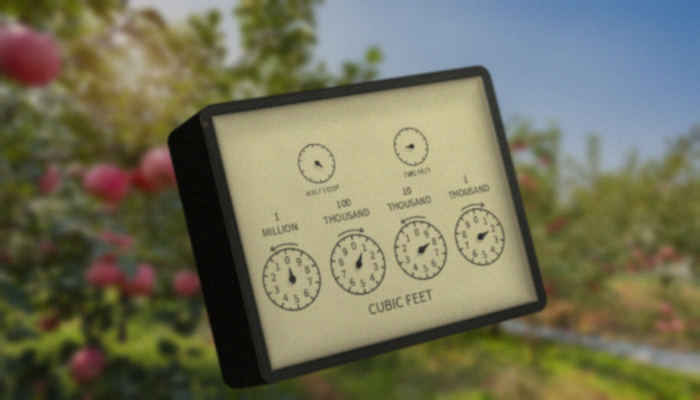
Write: **8200** ft³
